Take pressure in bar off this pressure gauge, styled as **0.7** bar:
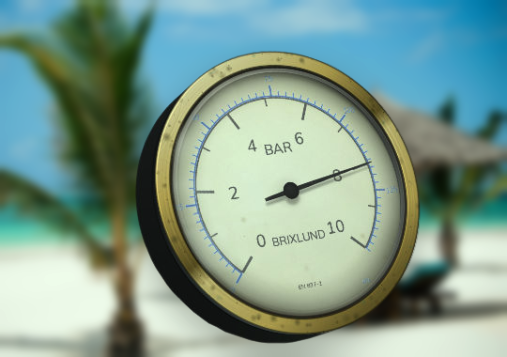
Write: **8** bar
